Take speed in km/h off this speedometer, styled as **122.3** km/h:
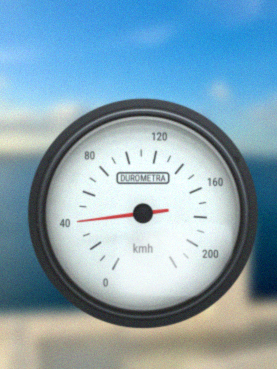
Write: **40** km/h
